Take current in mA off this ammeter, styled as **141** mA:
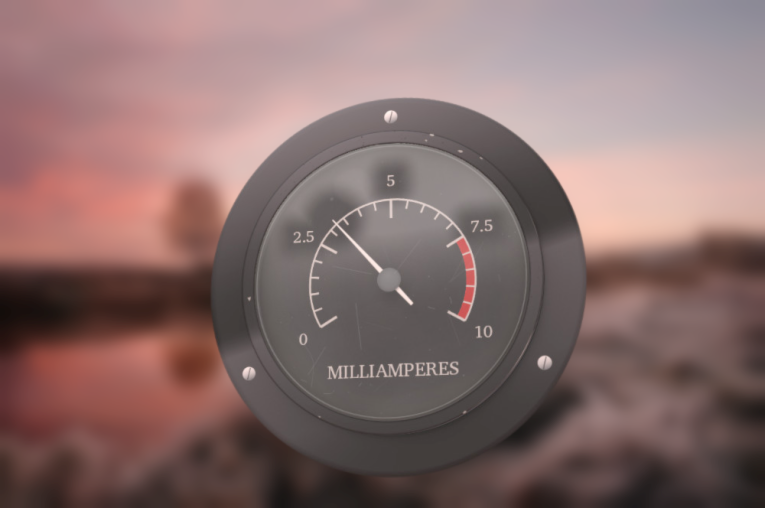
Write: **3.25** mA
